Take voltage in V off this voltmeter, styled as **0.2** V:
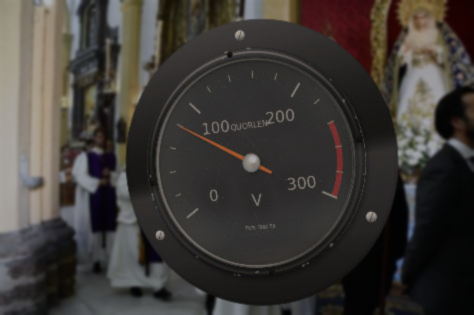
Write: **80** V
